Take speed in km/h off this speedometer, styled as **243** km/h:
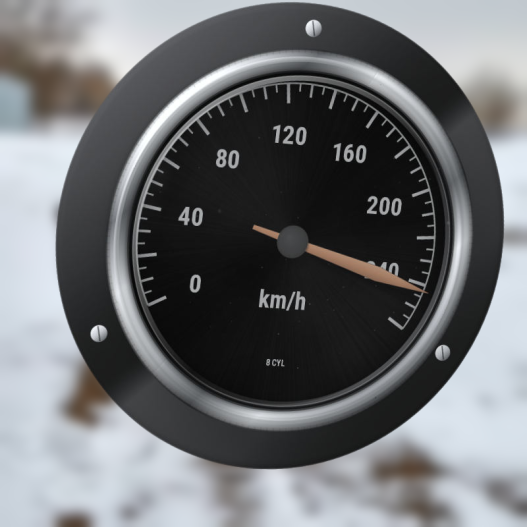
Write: **242.5** km/h
